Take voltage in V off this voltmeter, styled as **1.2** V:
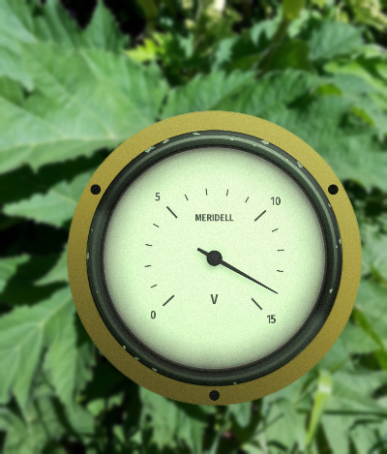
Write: **14** V
